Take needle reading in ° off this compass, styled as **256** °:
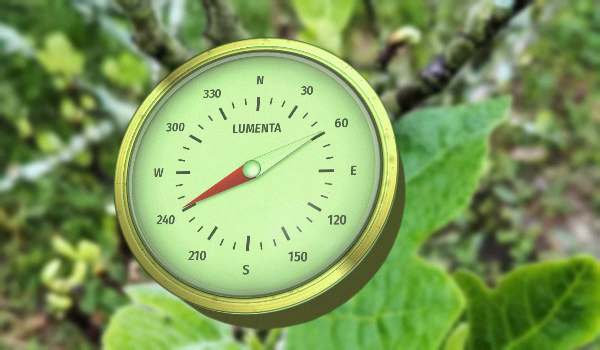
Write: **240** °
